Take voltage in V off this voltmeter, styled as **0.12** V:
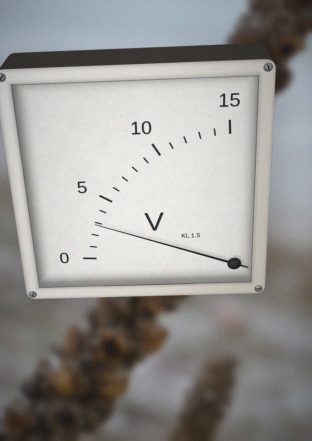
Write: **3** V
